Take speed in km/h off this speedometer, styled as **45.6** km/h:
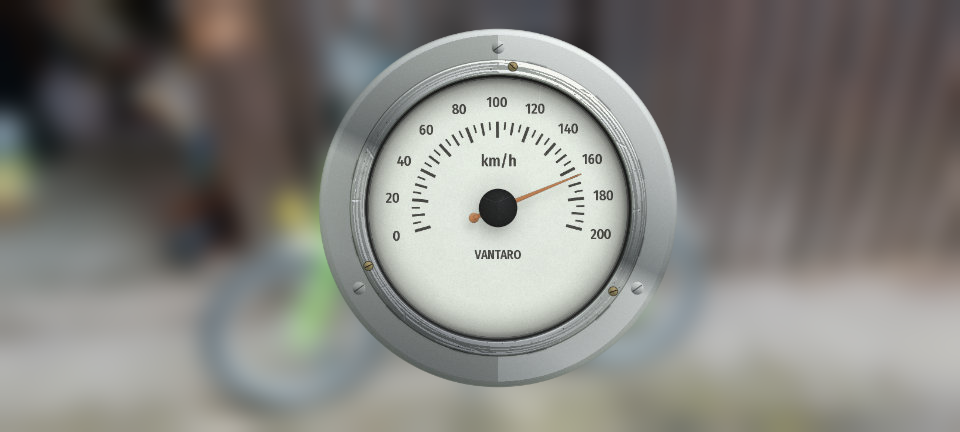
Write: **165** km/h
